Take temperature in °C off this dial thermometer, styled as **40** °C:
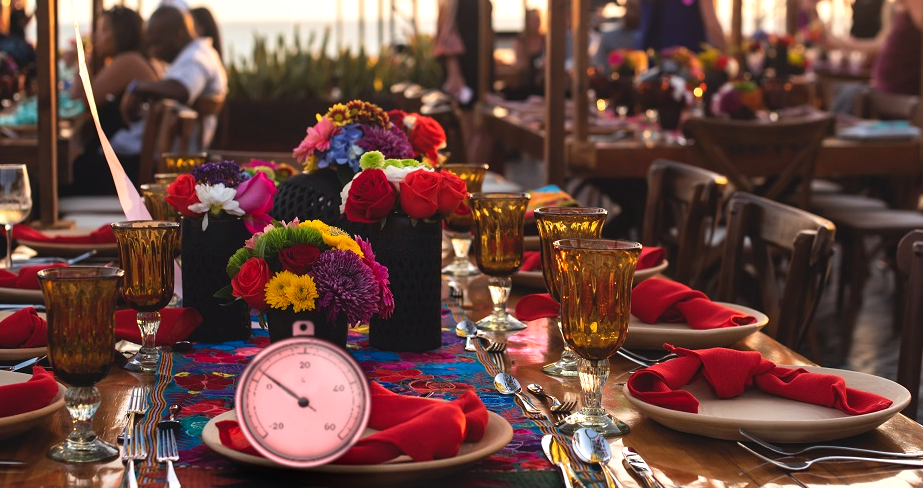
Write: **4** °C
